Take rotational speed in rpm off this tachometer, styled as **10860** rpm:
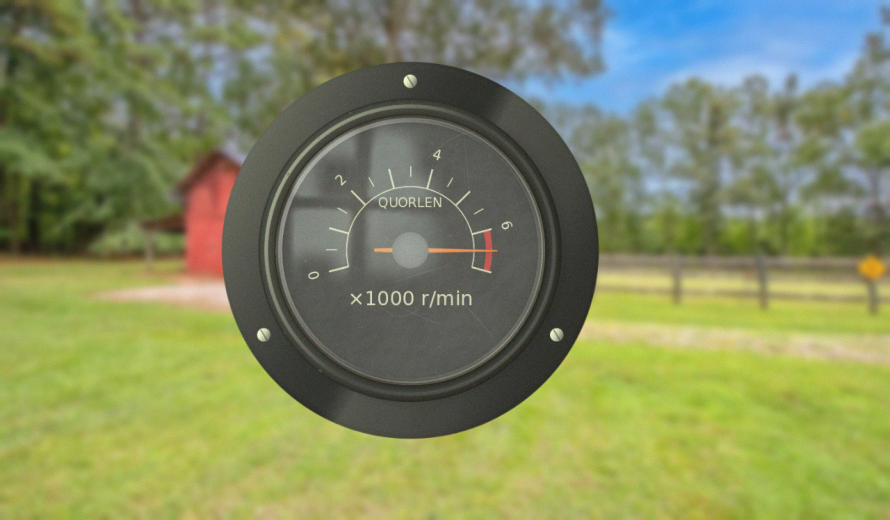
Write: **6500** rpm
